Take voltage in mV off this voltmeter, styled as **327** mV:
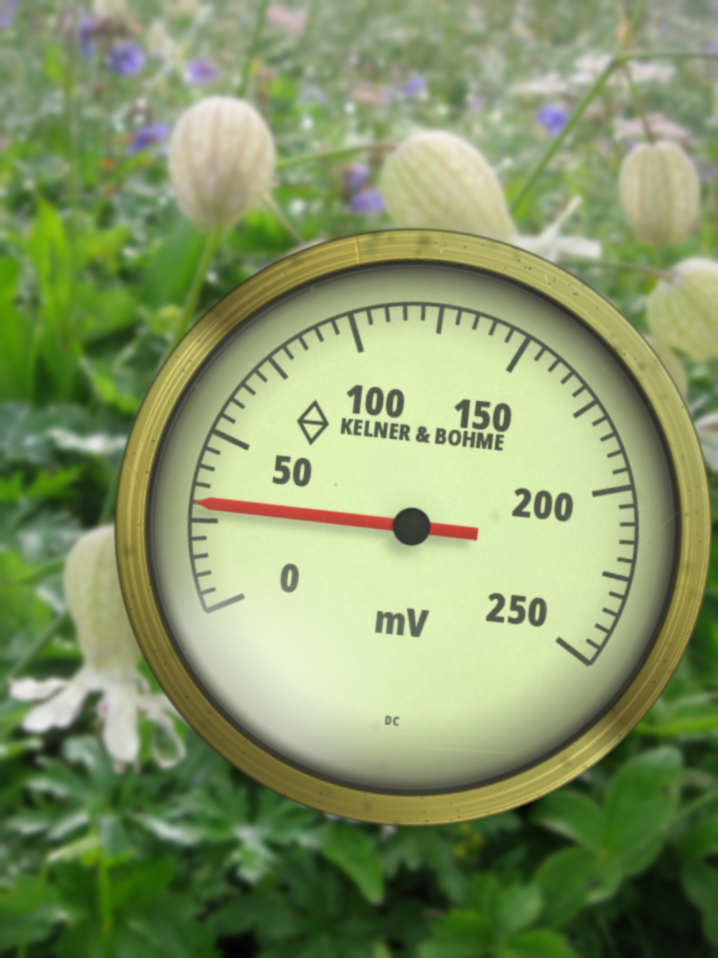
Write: **30** mV
